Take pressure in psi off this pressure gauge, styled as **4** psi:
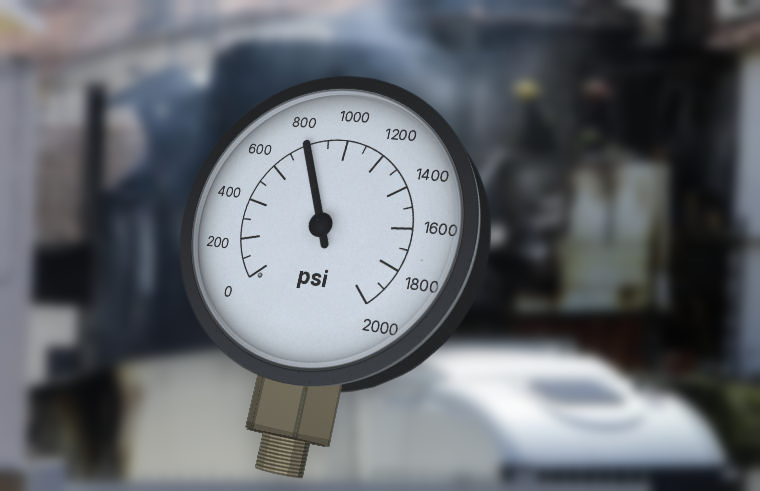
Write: **800** psi
